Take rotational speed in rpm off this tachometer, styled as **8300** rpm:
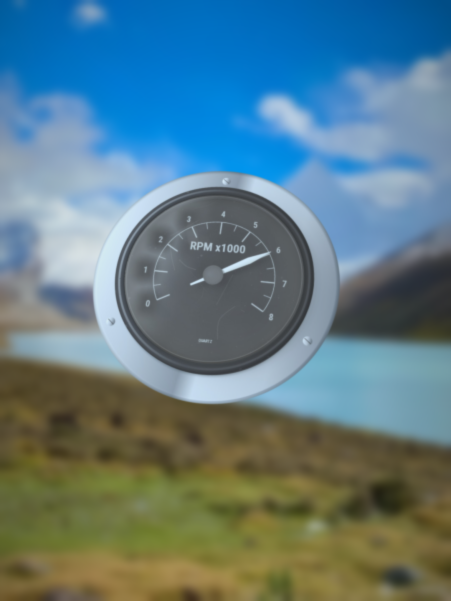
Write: **6000** rpm
